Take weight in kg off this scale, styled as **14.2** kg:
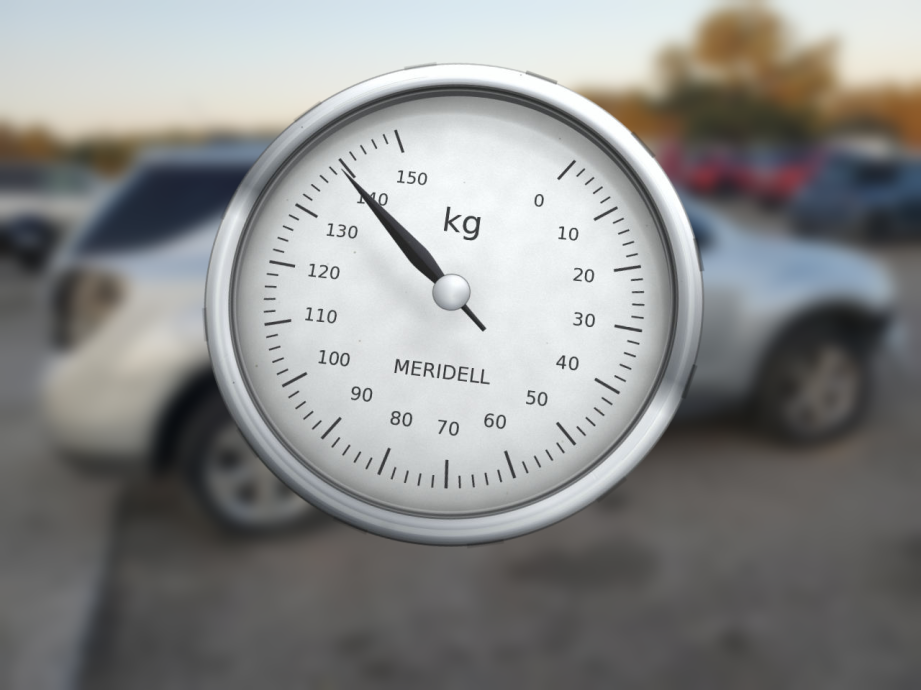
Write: **139** kg
